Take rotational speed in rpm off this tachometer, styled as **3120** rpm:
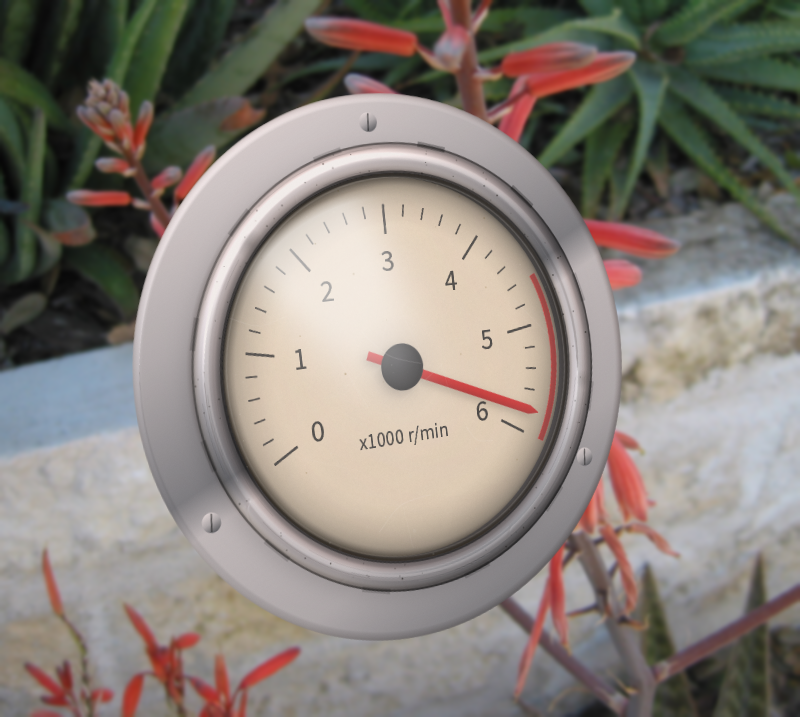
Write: **5800** rpm
